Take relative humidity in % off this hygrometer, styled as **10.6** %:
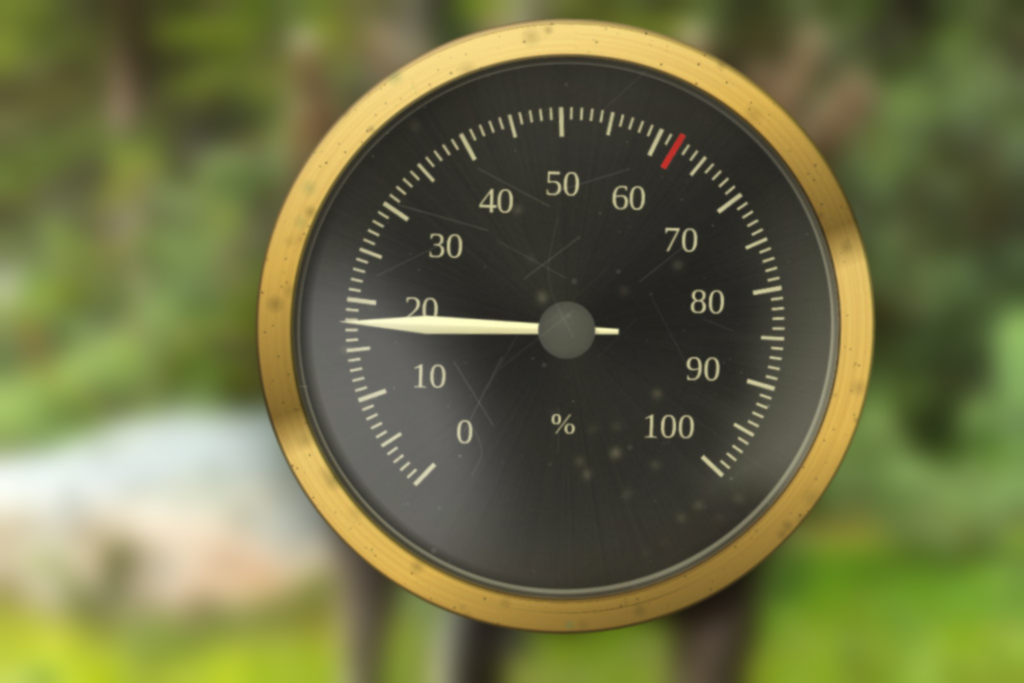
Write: **18** %
